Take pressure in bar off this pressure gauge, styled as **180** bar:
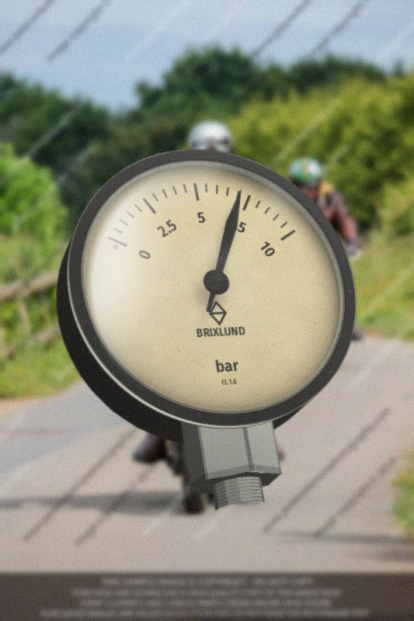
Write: **7** bar
